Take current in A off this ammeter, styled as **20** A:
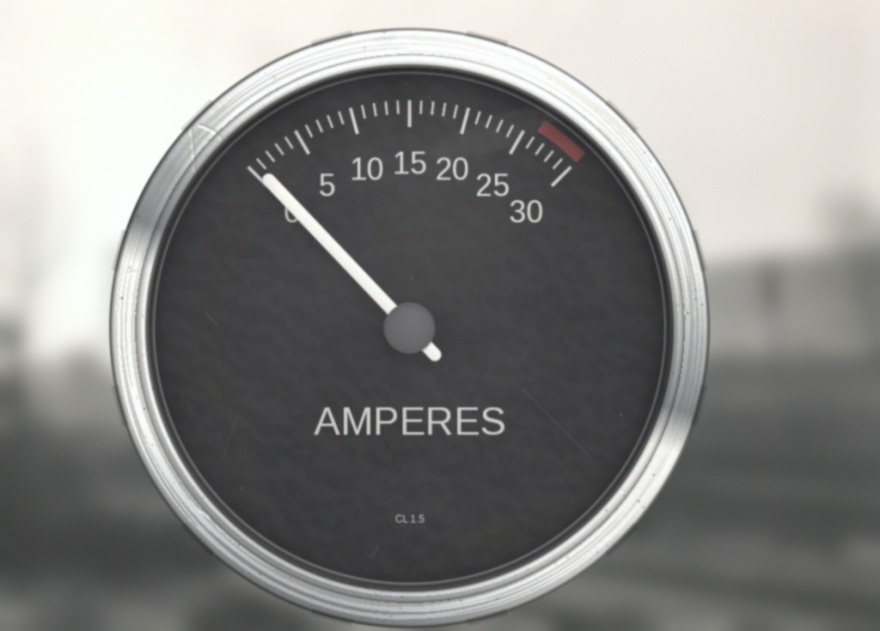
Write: **0.5** A
